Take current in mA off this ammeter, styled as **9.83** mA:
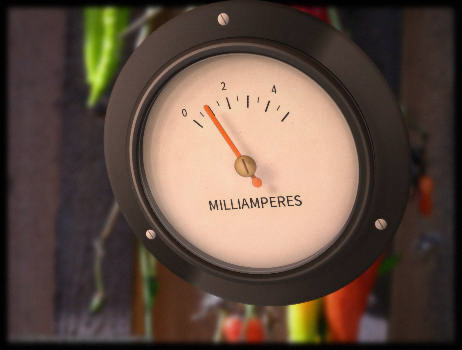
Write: **1** mA
